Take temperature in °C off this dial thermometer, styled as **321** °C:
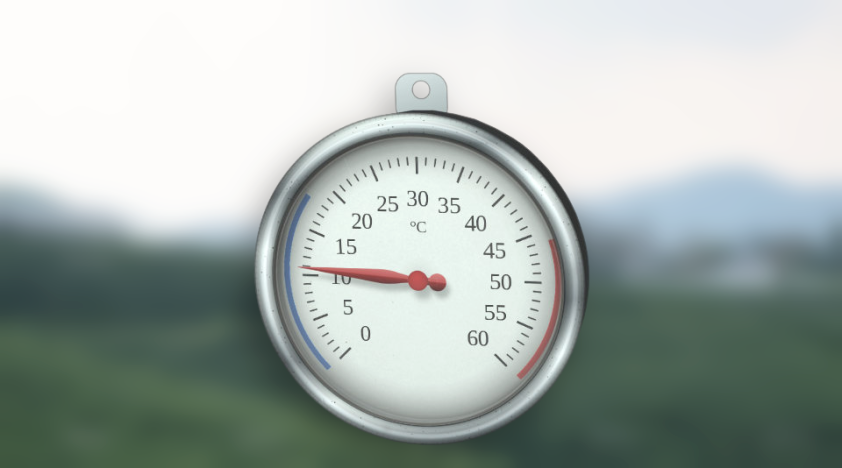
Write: **11** °C
